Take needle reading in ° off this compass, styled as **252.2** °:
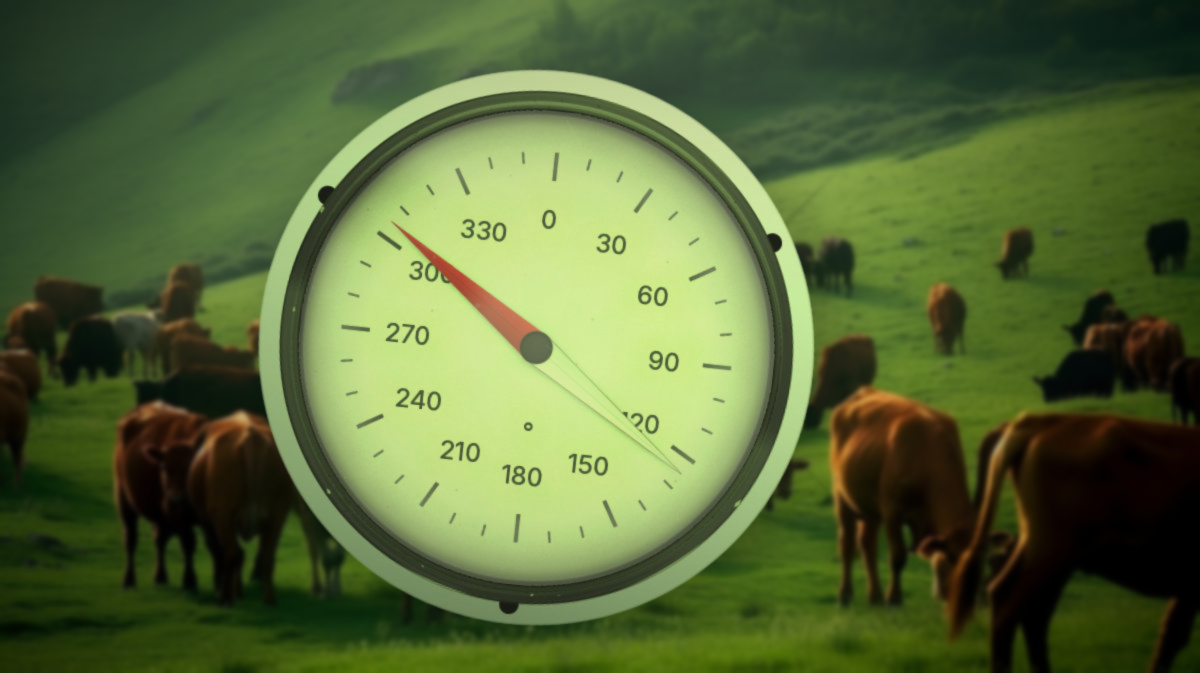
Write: **305** °
